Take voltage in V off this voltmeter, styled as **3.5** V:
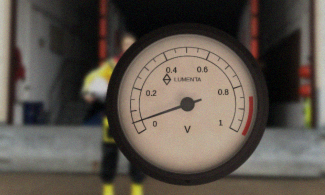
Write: **0.05** V
